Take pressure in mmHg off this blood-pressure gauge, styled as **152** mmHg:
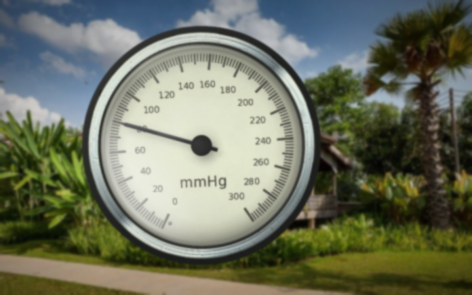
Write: **80** mmHg
